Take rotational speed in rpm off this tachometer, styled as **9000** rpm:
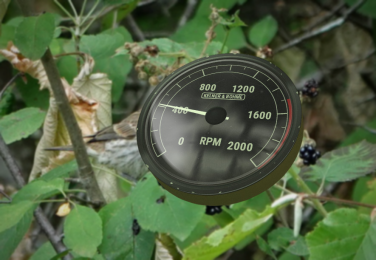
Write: **400** rpm
